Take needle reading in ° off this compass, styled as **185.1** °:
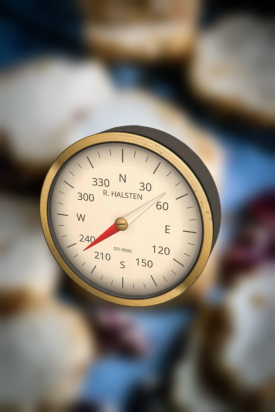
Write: **230** °
